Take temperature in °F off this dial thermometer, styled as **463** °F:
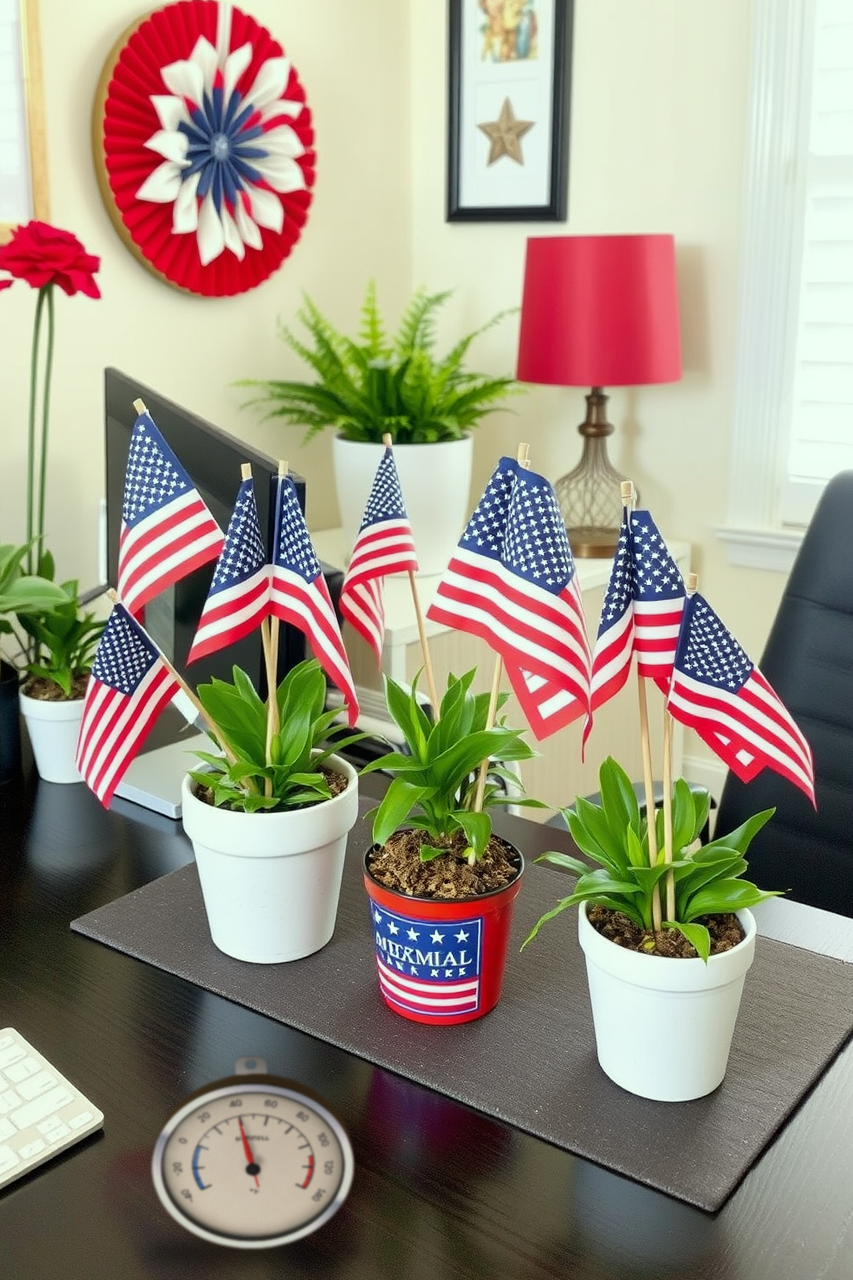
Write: **40** °F
